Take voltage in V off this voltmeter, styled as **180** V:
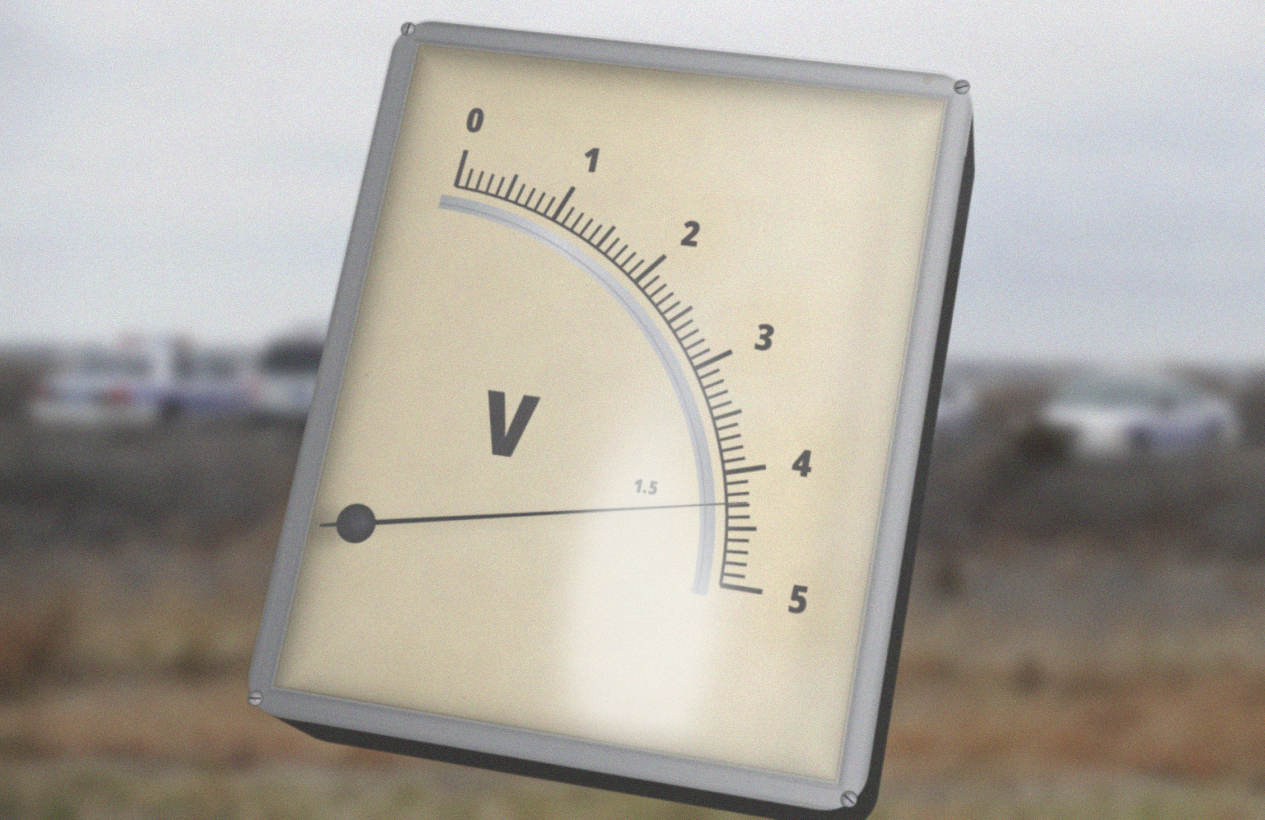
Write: **4.3** V
